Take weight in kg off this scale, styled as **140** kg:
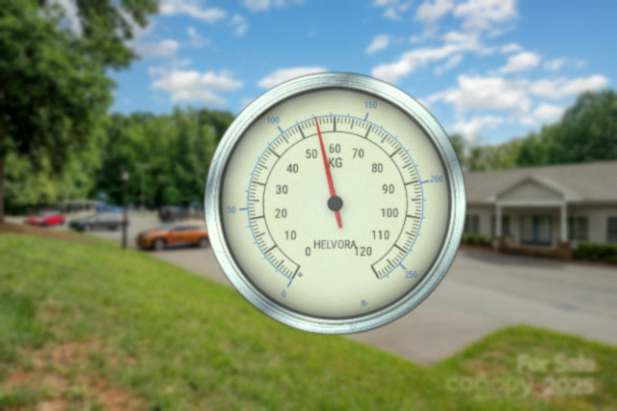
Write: **55** kg
